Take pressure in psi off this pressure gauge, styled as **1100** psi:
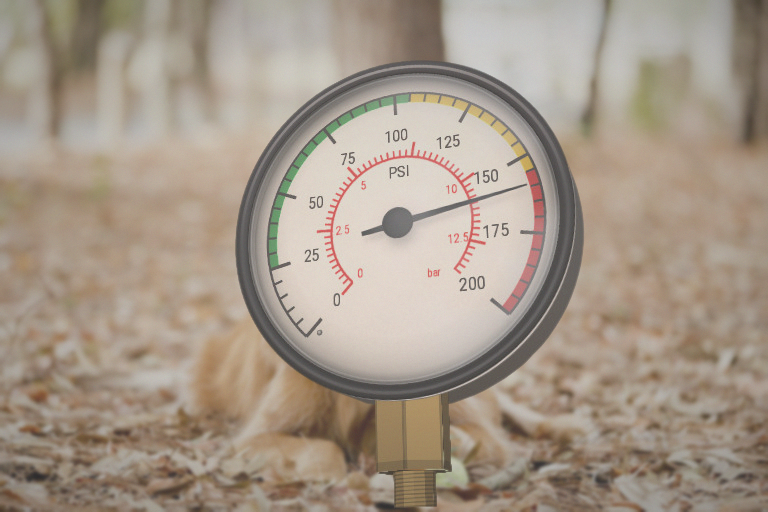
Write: **160** psi
